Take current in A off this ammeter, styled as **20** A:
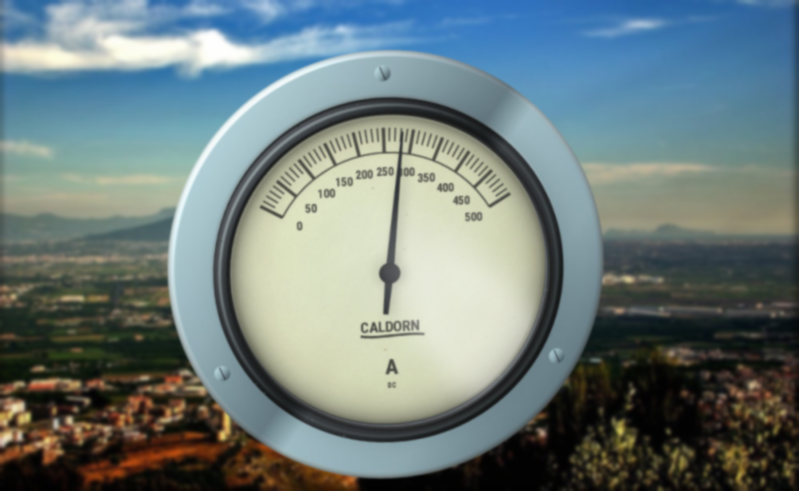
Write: **280** A
